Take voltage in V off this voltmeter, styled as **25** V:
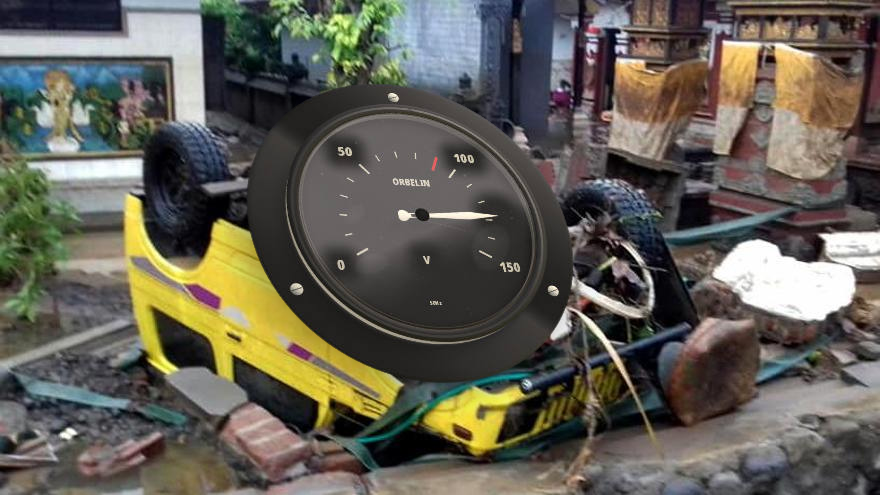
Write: **130** V
